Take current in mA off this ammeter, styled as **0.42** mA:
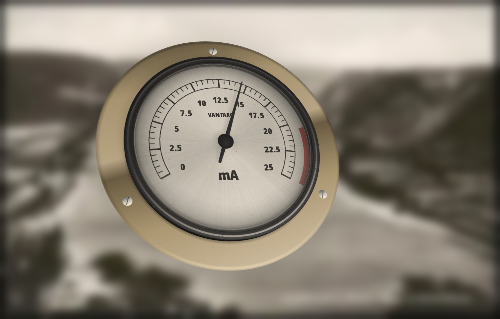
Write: **14.5** mA
